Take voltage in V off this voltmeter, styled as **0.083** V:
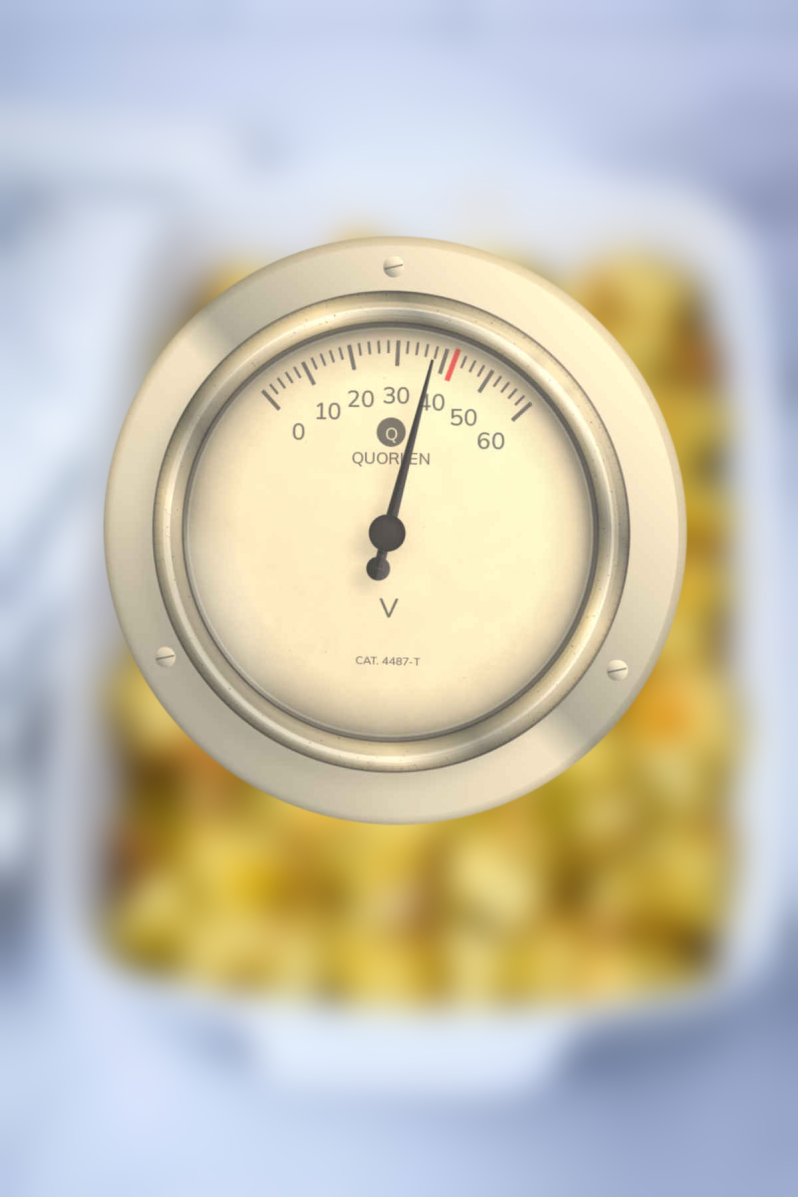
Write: **38** V
